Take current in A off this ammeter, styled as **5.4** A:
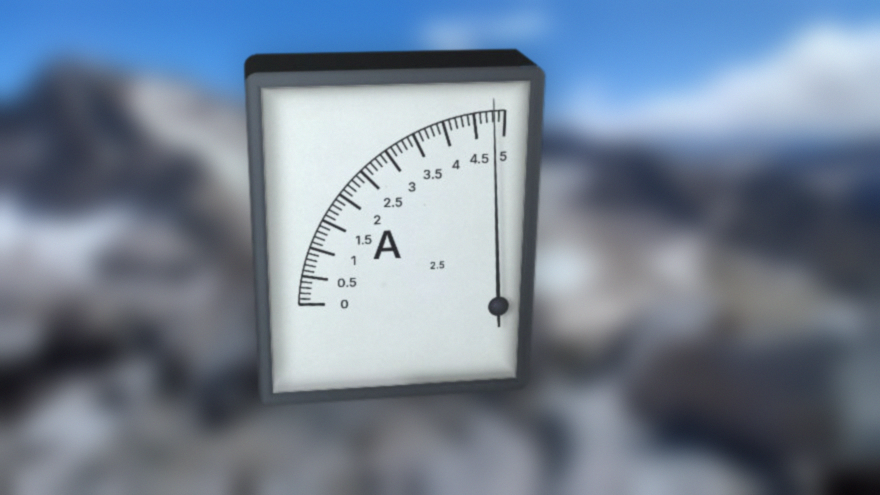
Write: **4.8** A
